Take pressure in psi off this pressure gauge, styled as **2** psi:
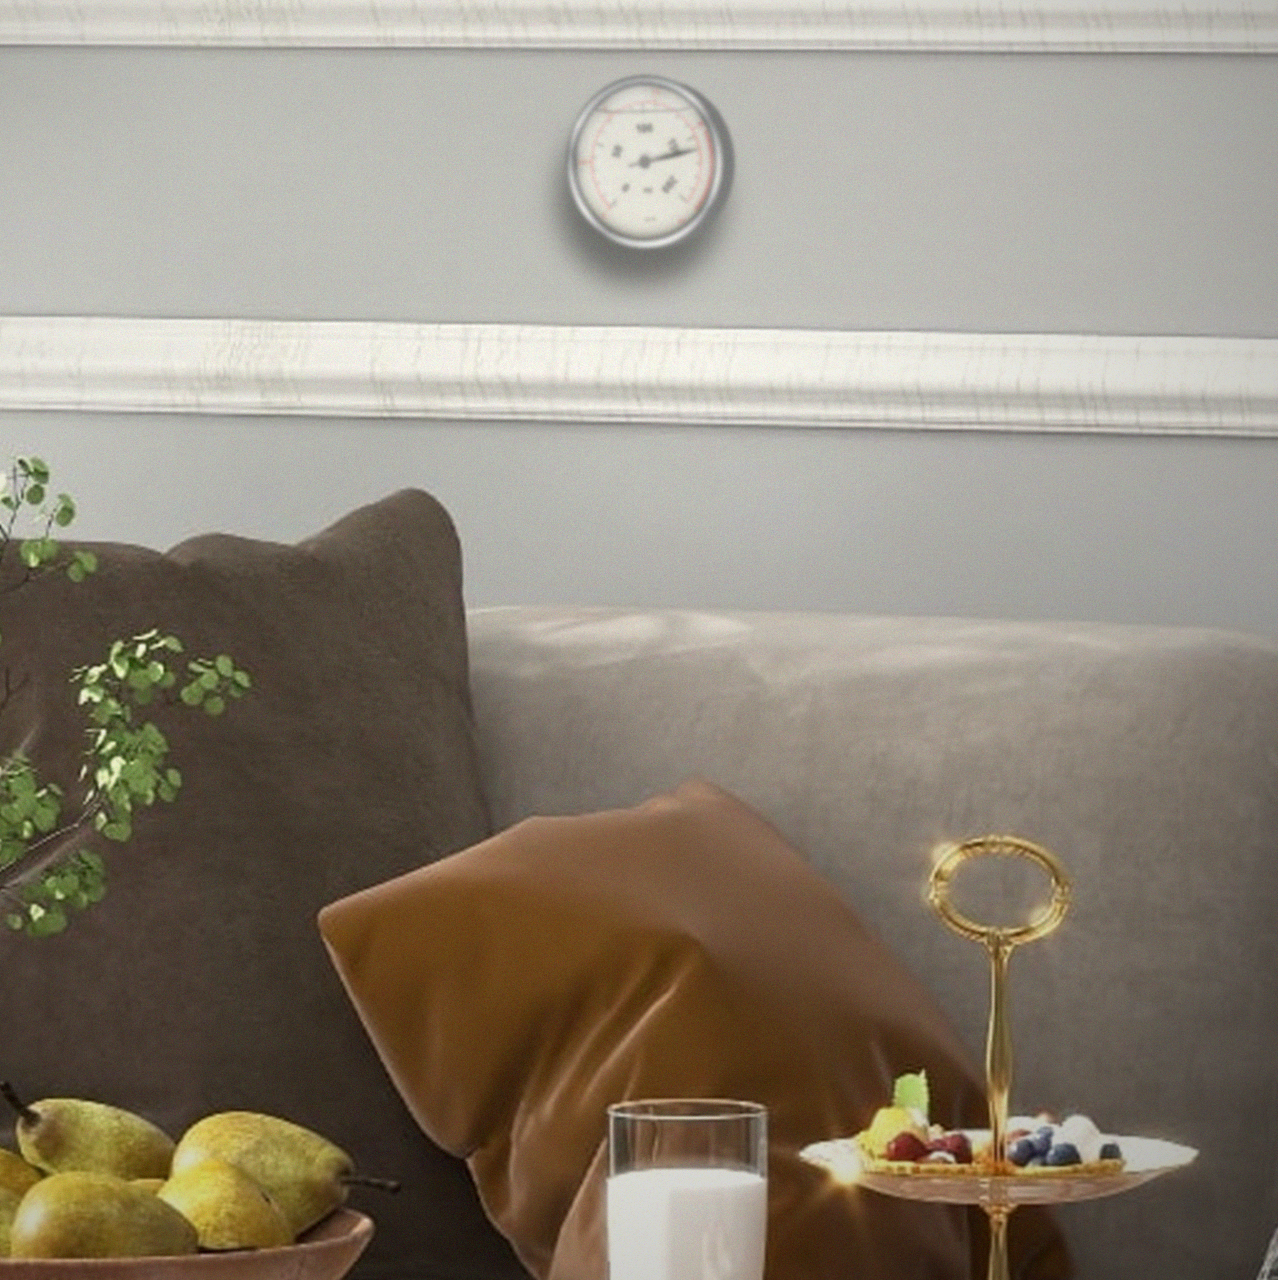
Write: **160** psi
